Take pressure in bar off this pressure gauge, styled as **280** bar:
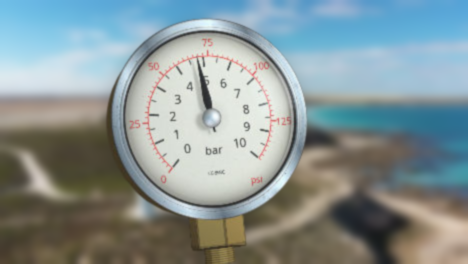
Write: **4.75** bar
